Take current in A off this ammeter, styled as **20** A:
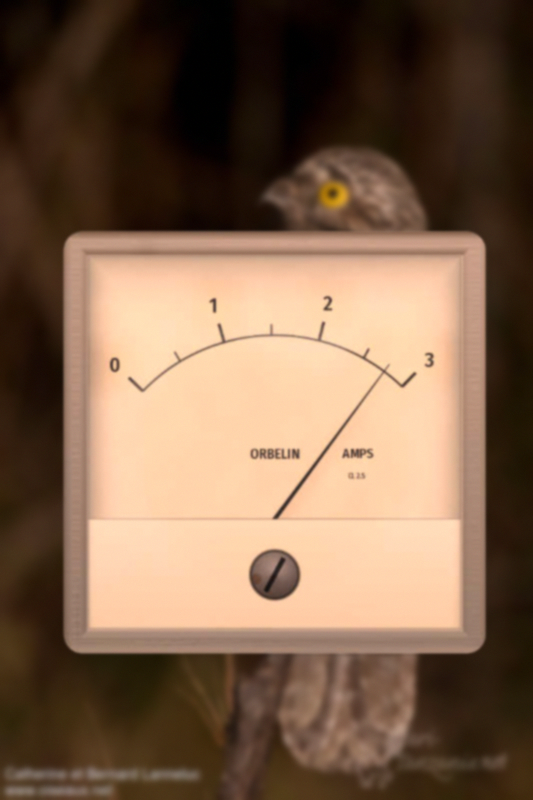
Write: **2.75** A
